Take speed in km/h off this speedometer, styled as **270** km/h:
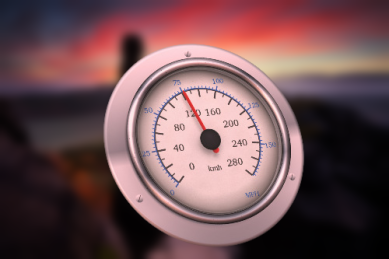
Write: **120** km/h
